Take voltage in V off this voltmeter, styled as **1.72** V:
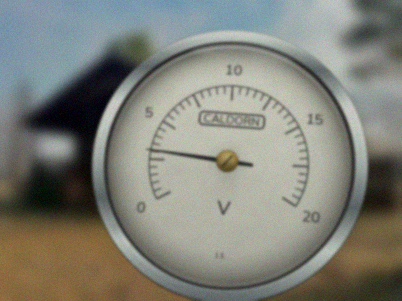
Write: **3** V
